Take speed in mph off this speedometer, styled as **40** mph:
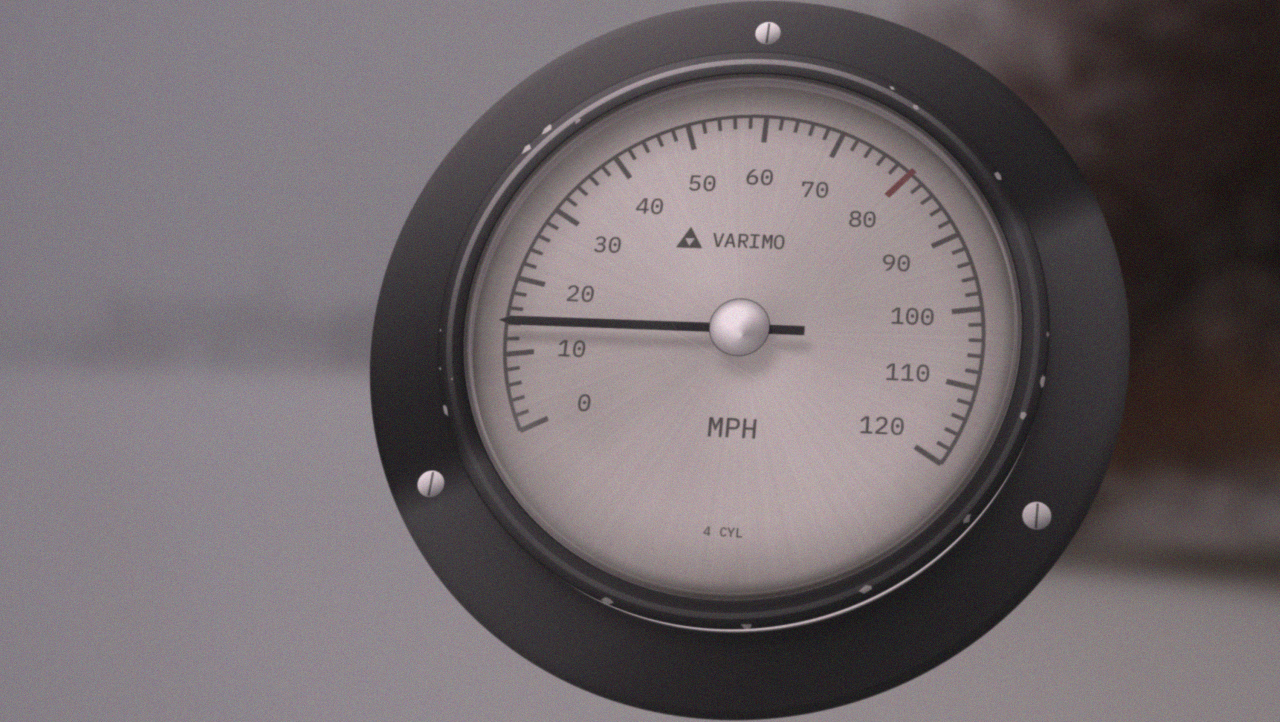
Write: **14** mph
